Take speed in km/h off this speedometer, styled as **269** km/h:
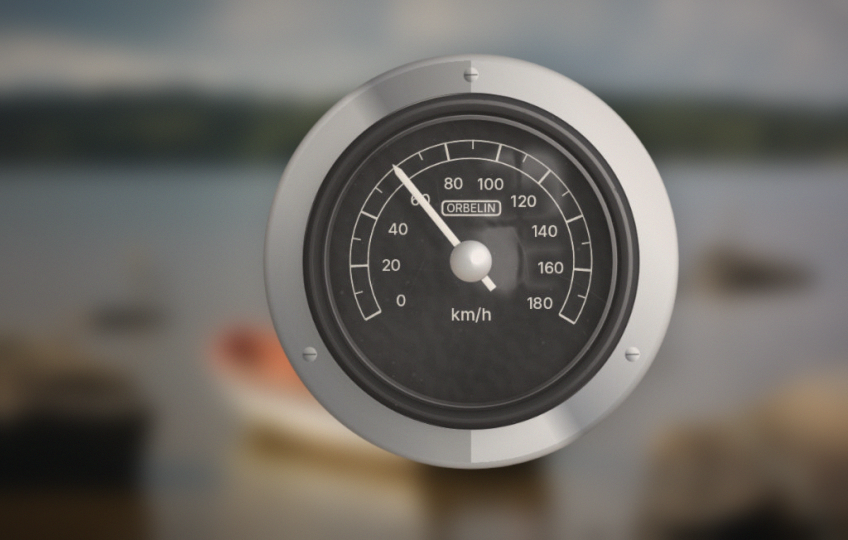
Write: **60** km/h
